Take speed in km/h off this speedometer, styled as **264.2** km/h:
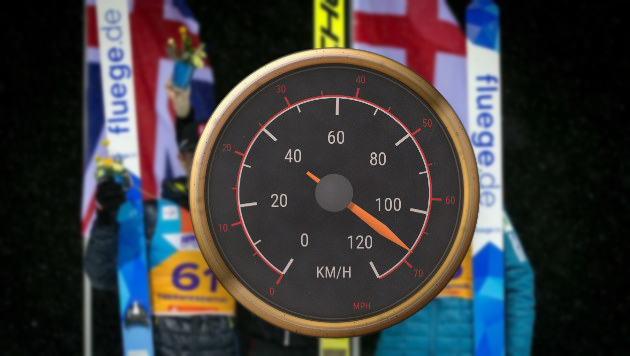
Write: **110** km/h
